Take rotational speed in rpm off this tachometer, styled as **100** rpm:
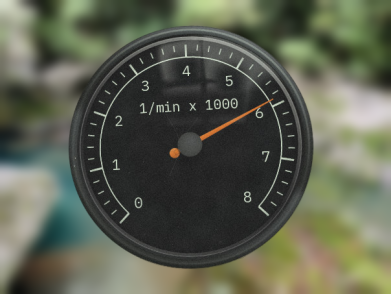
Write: **5900** rpm
